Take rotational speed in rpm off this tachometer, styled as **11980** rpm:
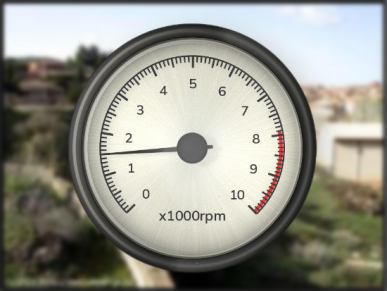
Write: **1500** rpm
